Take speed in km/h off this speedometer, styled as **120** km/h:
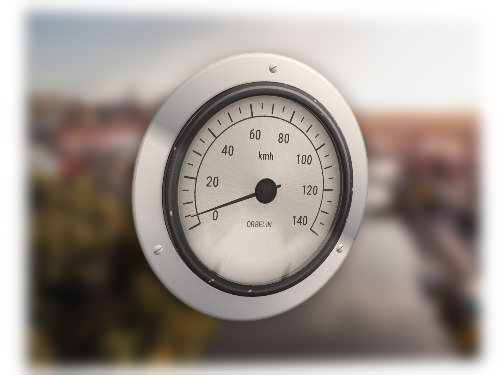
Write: **5** km/h
